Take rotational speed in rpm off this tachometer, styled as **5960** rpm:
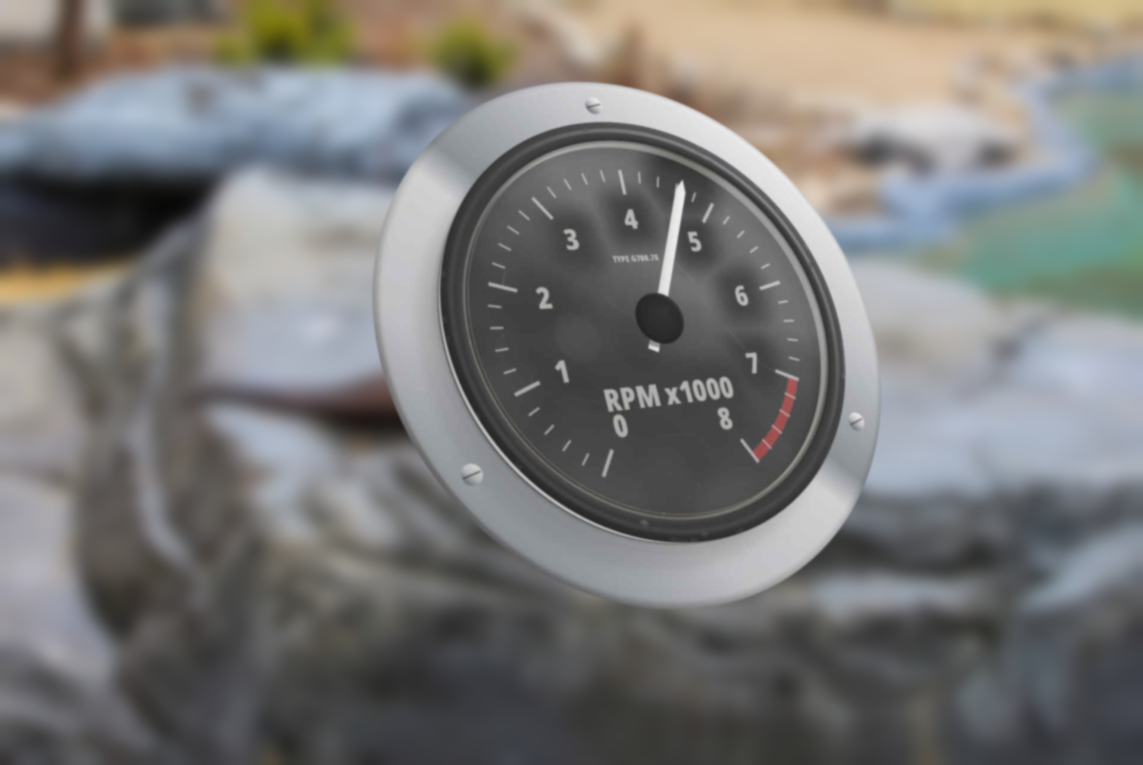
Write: **4600** rpm
